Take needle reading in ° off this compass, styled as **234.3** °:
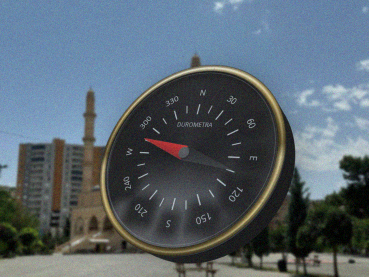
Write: **285** °
